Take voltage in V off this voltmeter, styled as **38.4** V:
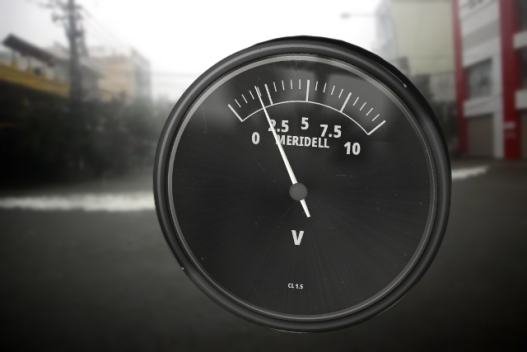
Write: **2** V
